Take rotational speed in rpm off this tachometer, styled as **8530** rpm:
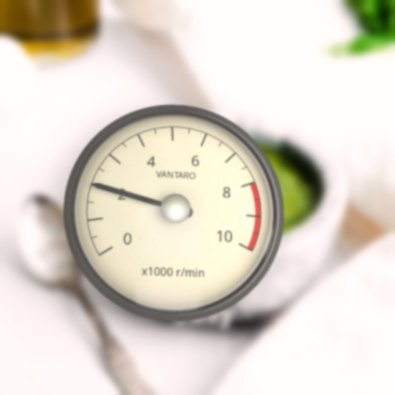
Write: **2000** rpm
